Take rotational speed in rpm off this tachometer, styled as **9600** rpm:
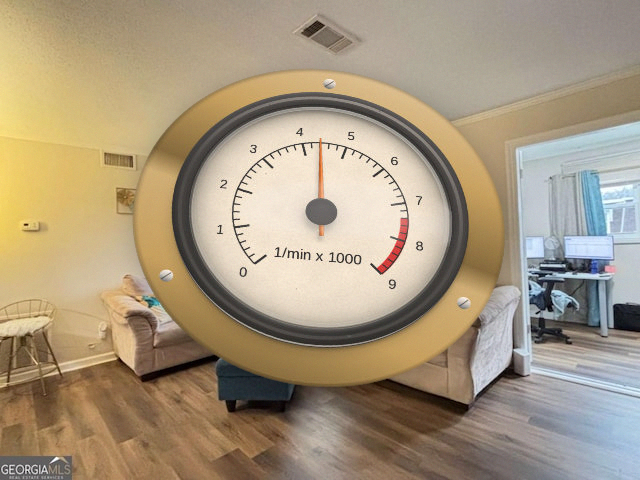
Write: **4400** rpm
